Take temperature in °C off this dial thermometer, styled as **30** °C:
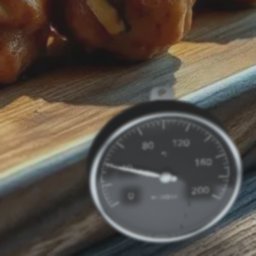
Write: **40** °C
